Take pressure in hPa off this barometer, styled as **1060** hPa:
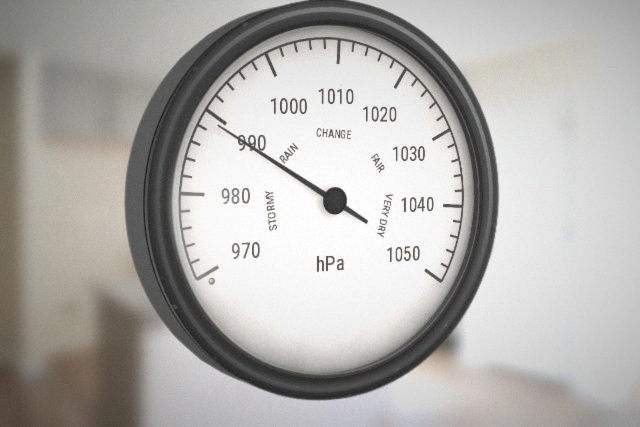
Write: **989** hPa
